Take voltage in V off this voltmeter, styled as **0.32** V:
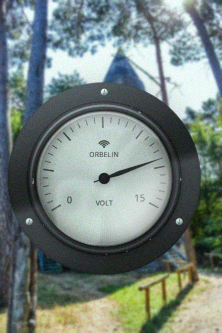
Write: **12** V
